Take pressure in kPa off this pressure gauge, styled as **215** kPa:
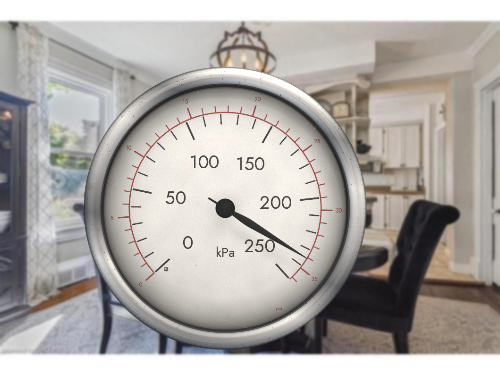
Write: **235** kPa
